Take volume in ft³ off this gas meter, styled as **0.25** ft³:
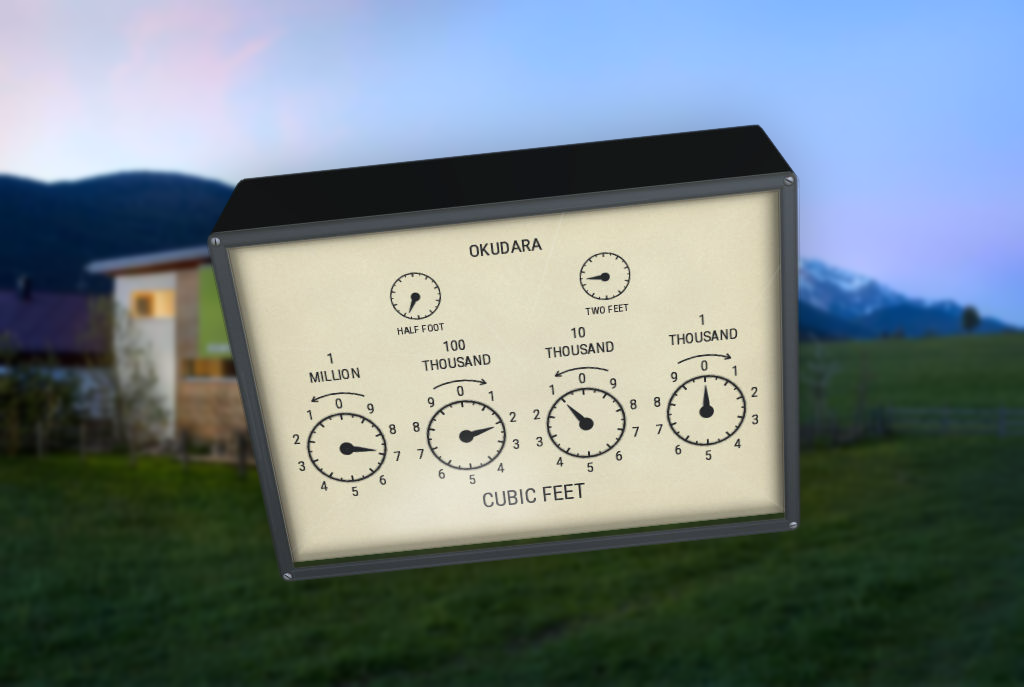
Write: **721000** ft³
